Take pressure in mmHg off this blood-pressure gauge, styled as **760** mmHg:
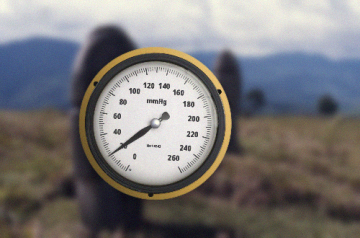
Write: **20** mmHg
